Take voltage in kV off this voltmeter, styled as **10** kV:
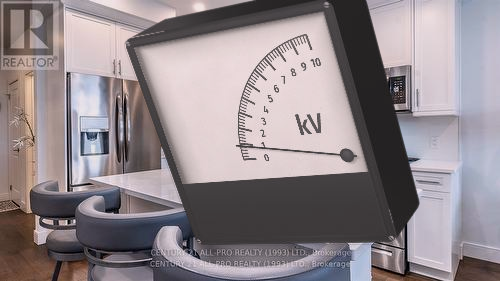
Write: **1** kV
